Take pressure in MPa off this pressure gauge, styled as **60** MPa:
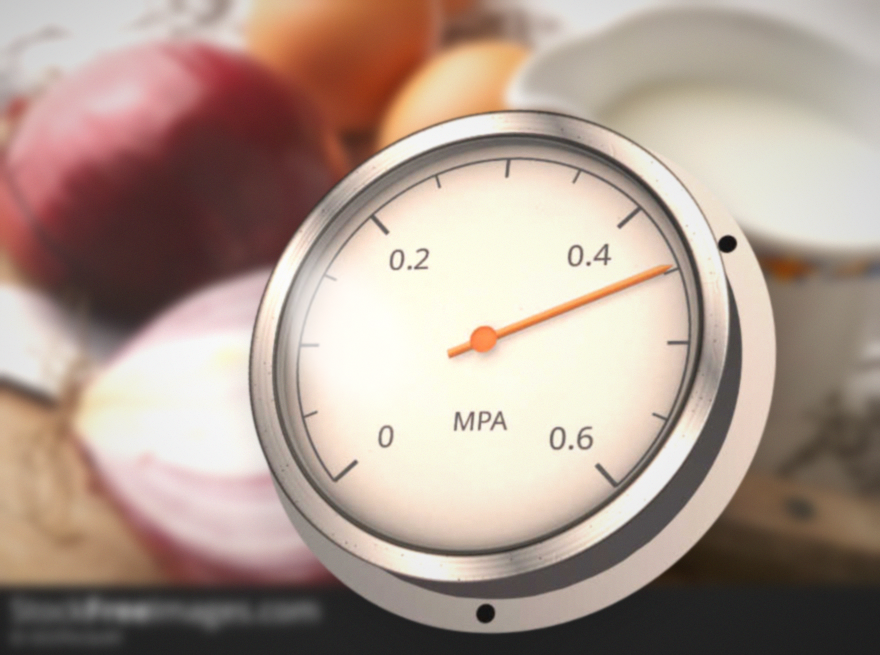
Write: **0.45** MPa
